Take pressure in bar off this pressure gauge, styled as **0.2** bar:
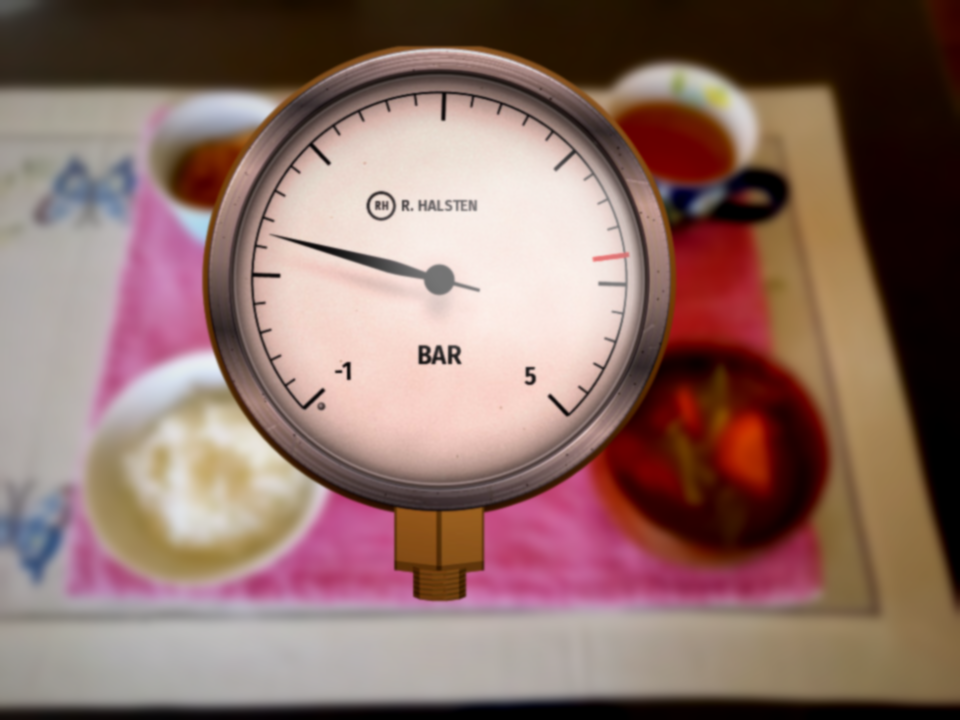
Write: **0.3** bar
